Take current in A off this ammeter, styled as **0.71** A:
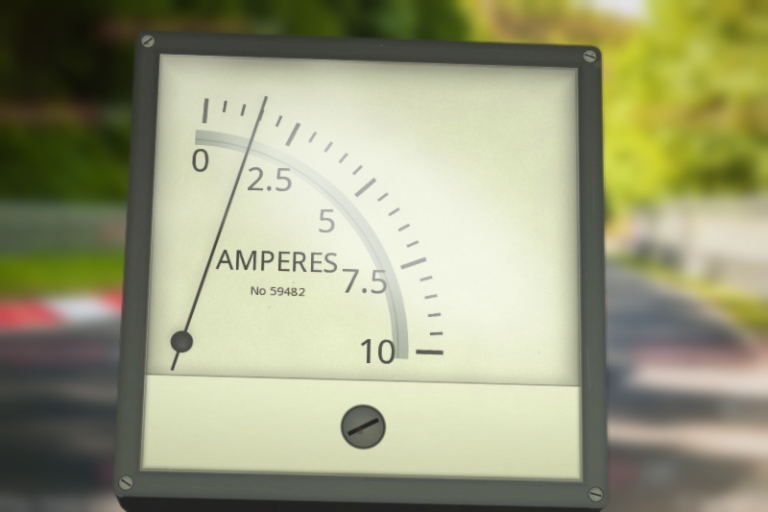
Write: **1.5** A
